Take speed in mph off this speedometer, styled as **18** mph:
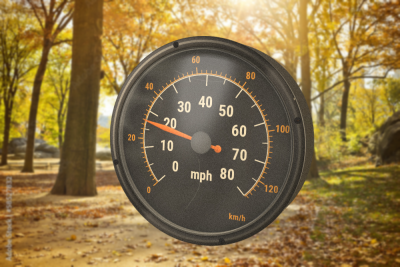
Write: **17.5** mph
